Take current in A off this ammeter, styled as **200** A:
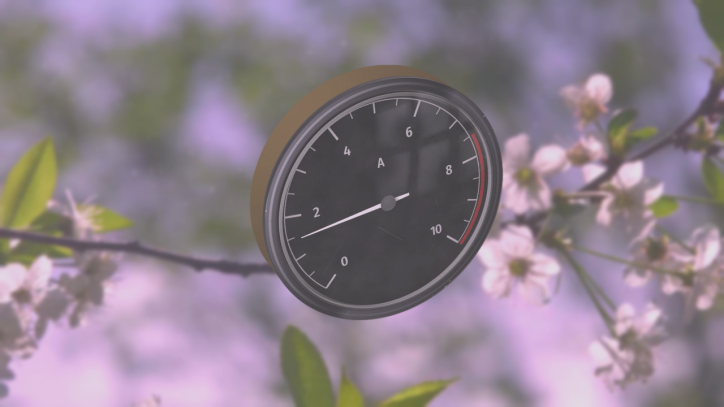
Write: **1.5** A
